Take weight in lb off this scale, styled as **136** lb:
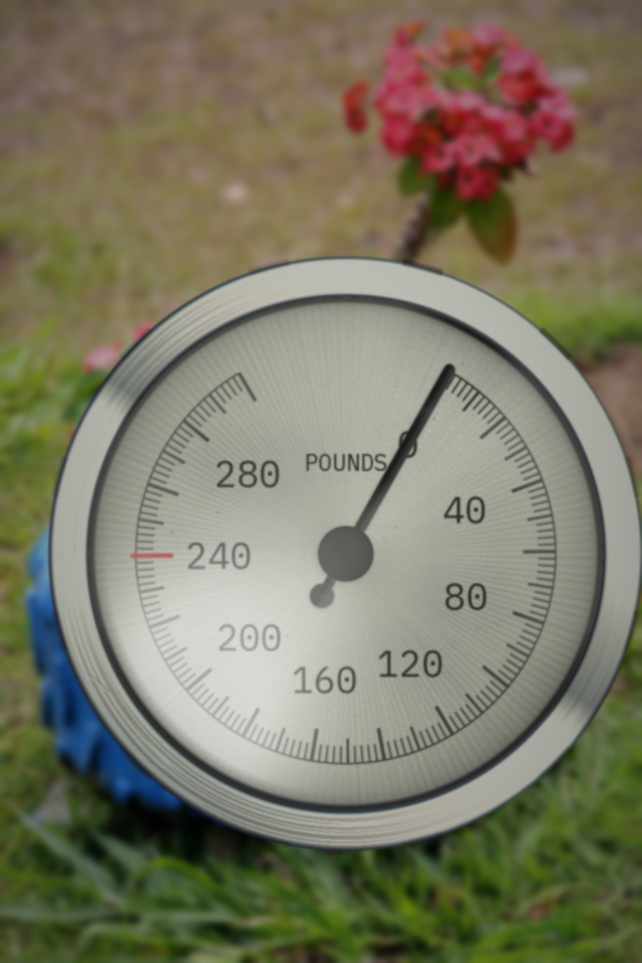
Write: **0** lb
